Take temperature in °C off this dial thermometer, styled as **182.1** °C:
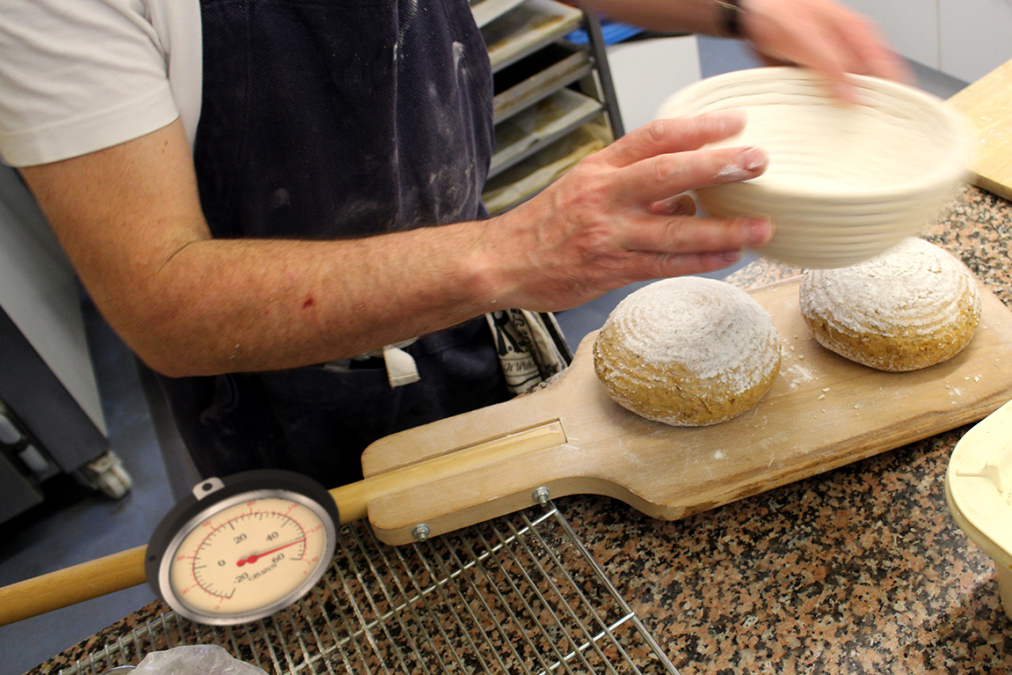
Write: **50** °C
